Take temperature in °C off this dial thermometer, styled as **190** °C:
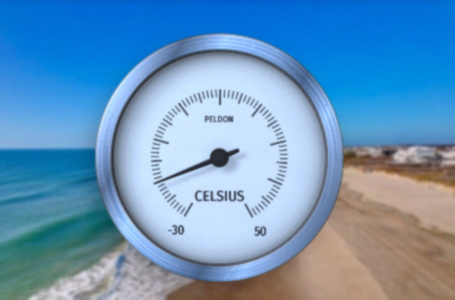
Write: **-20** °C
